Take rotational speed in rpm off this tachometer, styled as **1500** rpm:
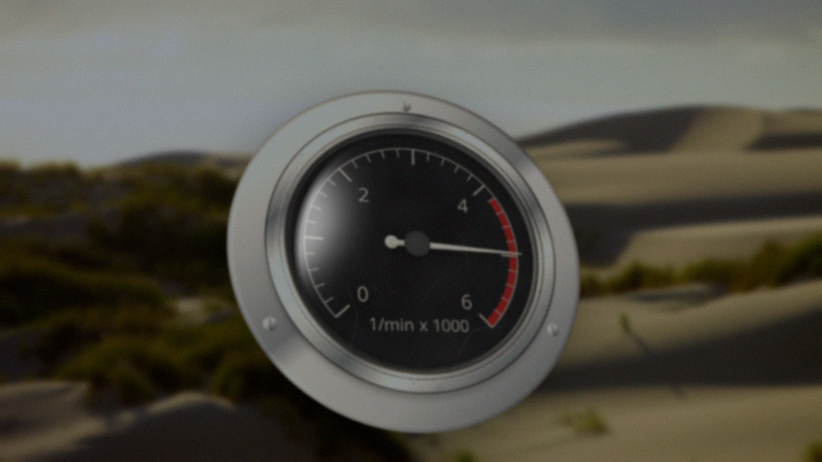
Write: **5000** rpm
